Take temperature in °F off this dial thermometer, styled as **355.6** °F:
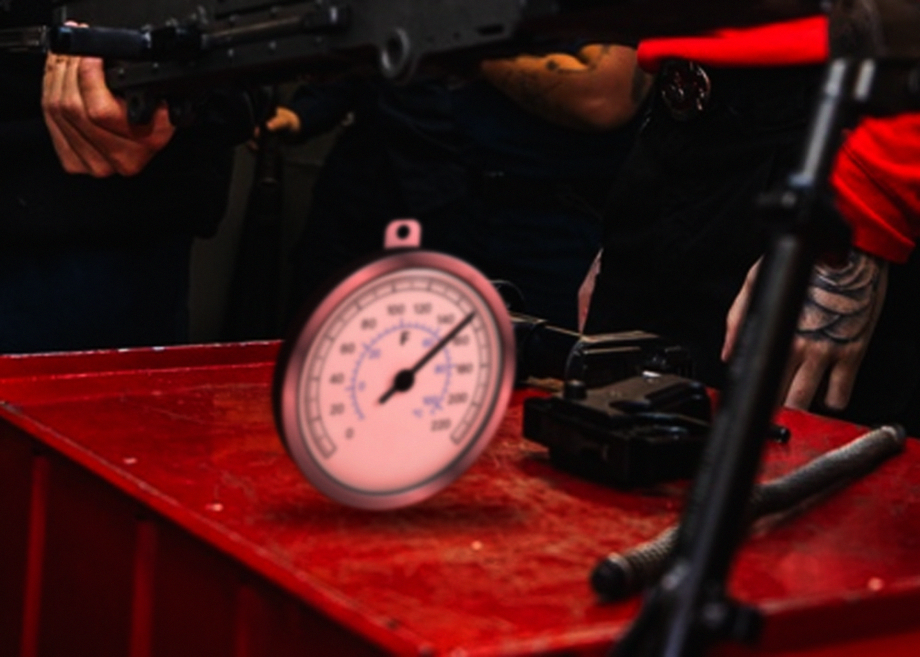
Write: **150** °F
